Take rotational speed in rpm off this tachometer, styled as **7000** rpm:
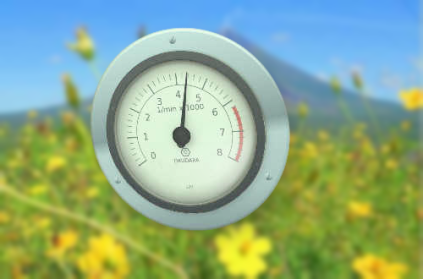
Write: **4400** rpm
